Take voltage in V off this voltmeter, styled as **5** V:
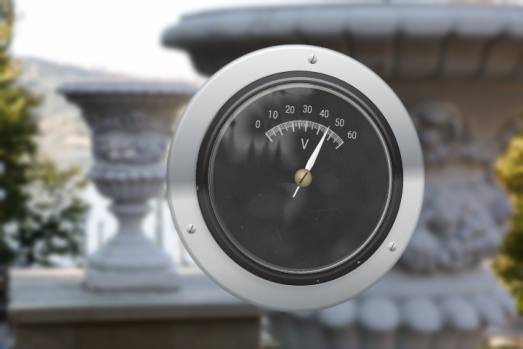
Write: **45** V
